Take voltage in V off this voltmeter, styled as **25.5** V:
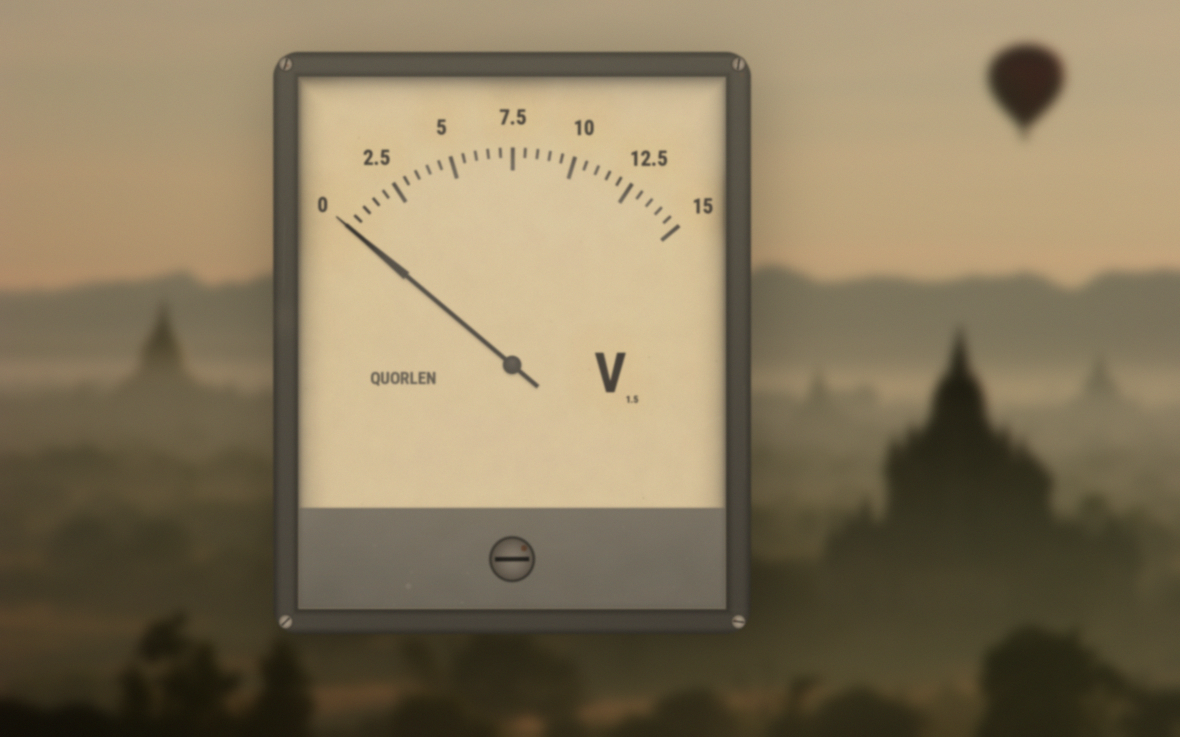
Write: **0** V
